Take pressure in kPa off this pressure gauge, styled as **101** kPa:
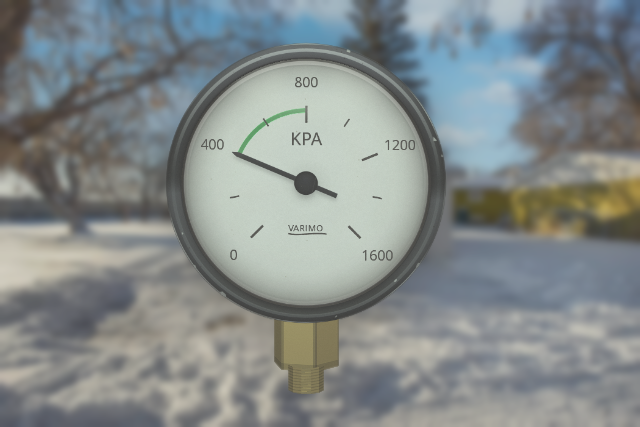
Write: **400** kPa
